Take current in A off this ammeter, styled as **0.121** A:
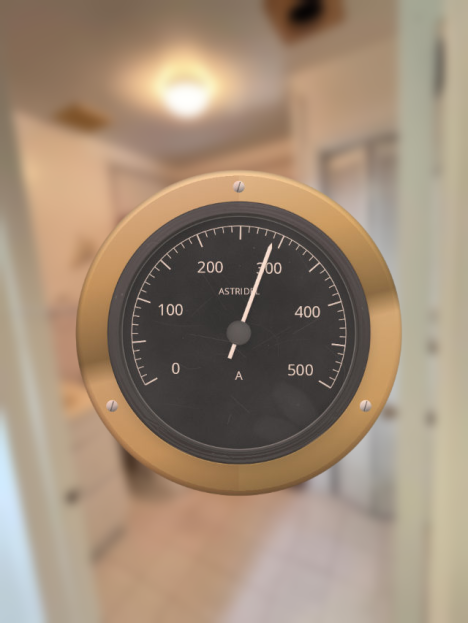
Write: **290** A
